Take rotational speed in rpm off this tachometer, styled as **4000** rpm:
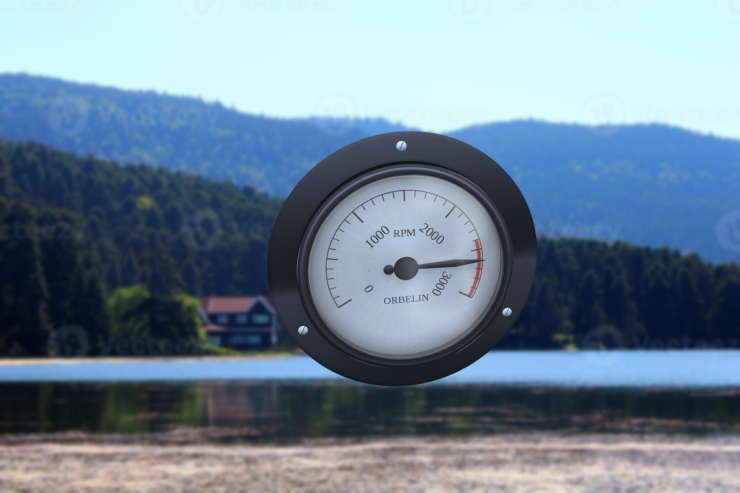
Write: **2600** rpm
